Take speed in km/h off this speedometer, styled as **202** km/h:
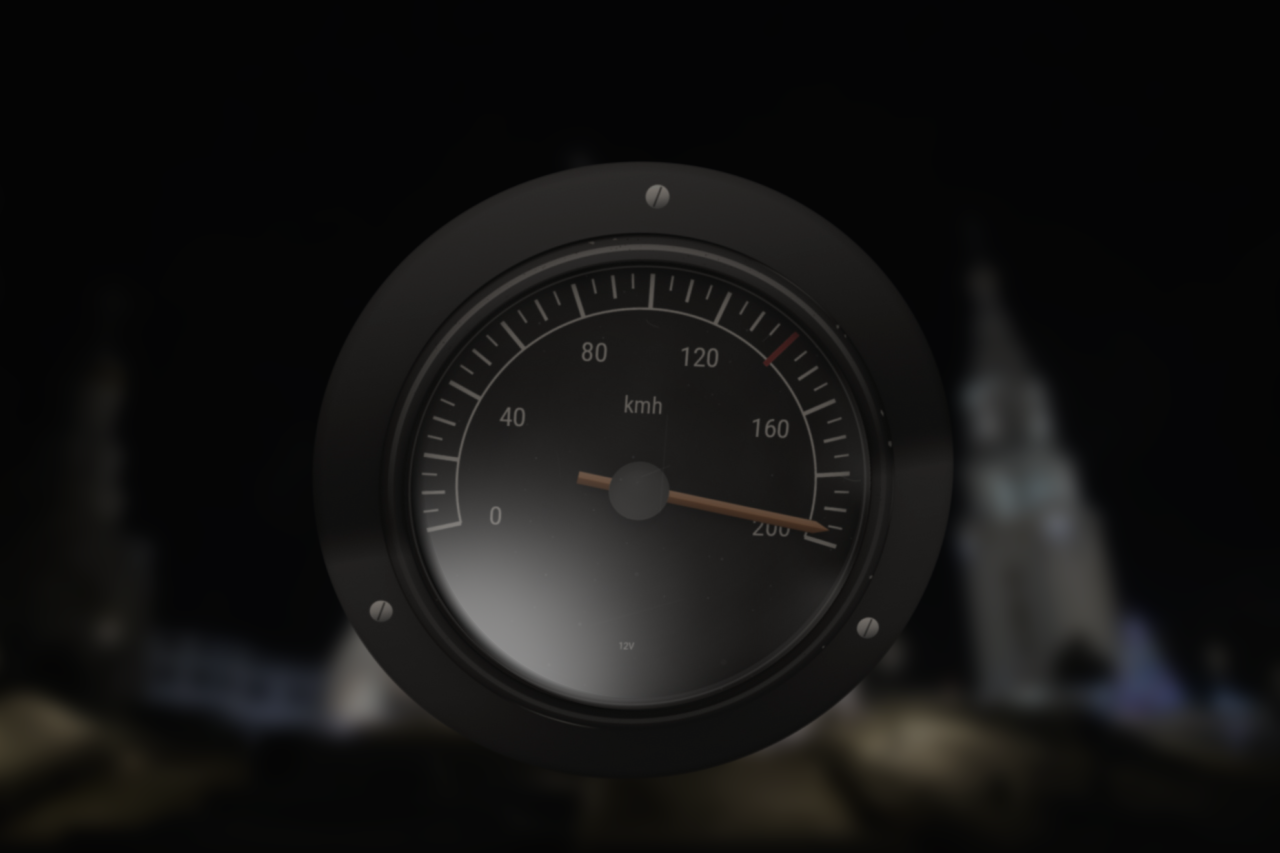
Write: **195** km/h
